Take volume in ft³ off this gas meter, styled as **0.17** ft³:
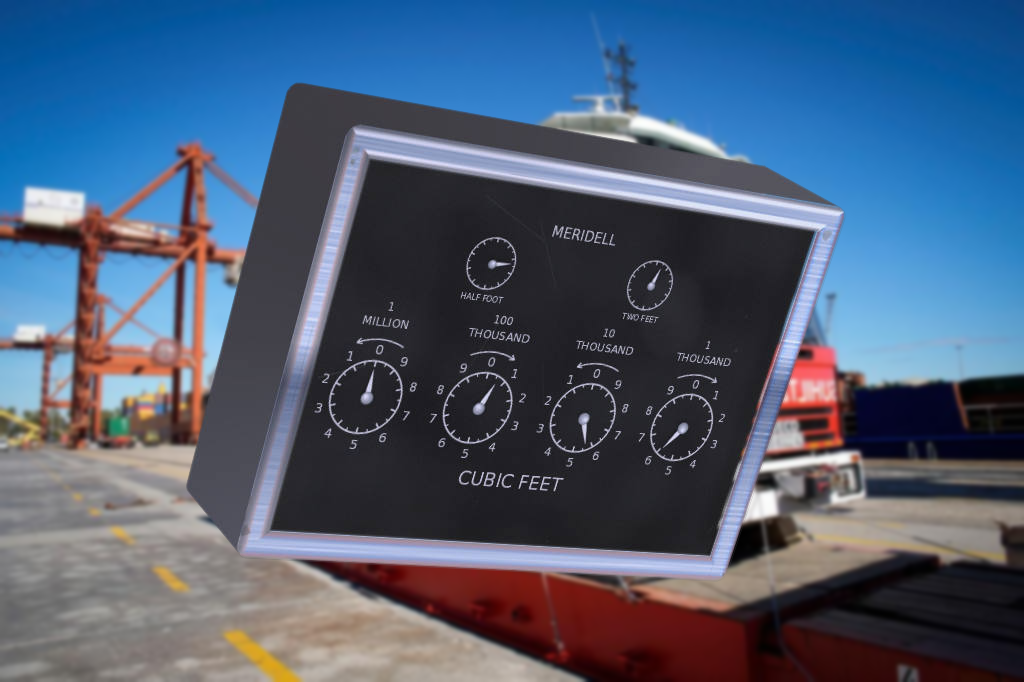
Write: **5600** ft³
